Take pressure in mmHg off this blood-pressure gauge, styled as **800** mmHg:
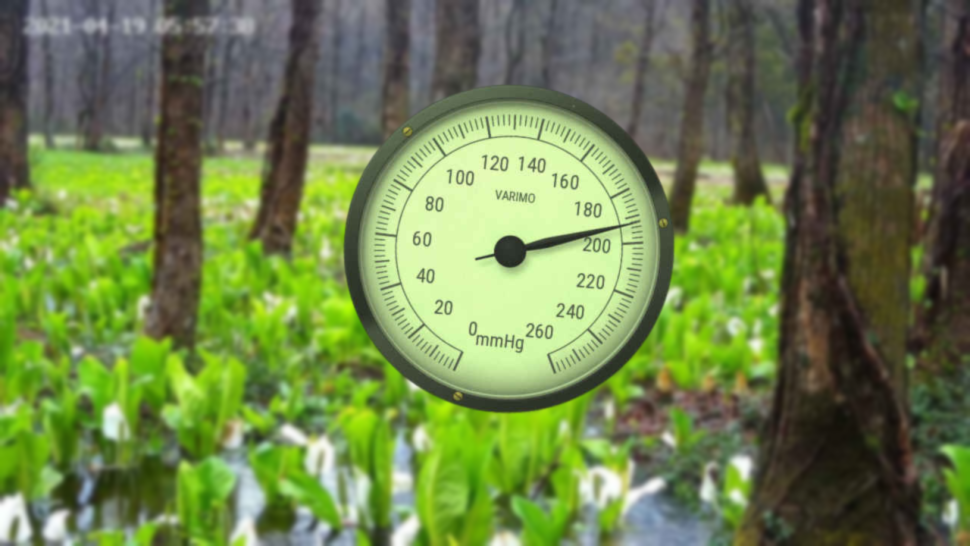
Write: **192** mmHg
